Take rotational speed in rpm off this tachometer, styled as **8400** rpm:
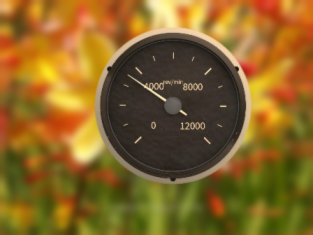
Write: **3500** rpm
